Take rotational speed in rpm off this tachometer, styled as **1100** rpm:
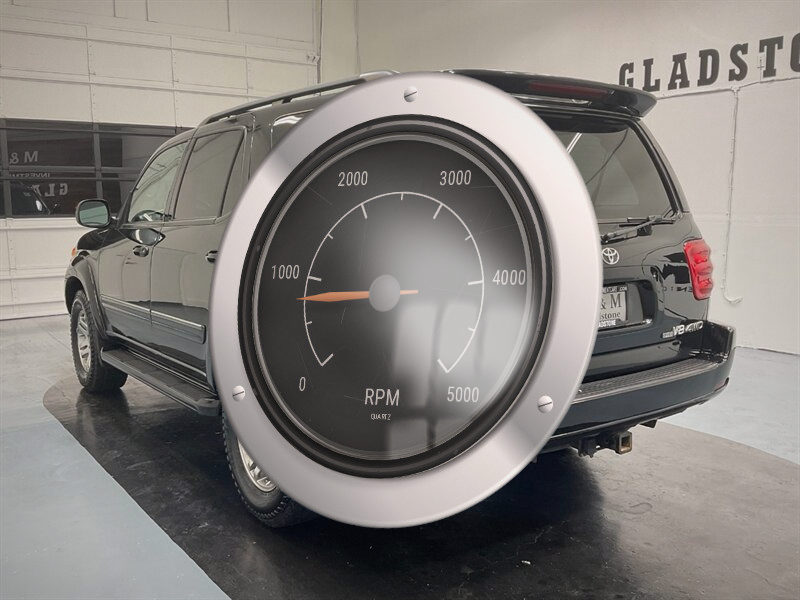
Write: **750** rpm
